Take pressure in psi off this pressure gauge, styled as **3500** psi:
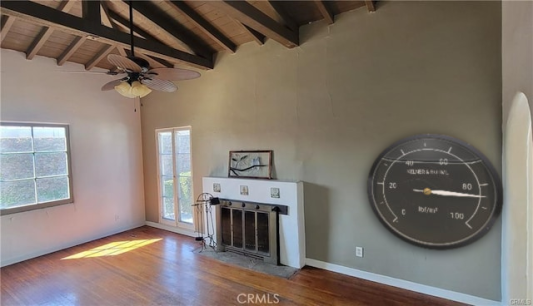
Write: **85** psi
